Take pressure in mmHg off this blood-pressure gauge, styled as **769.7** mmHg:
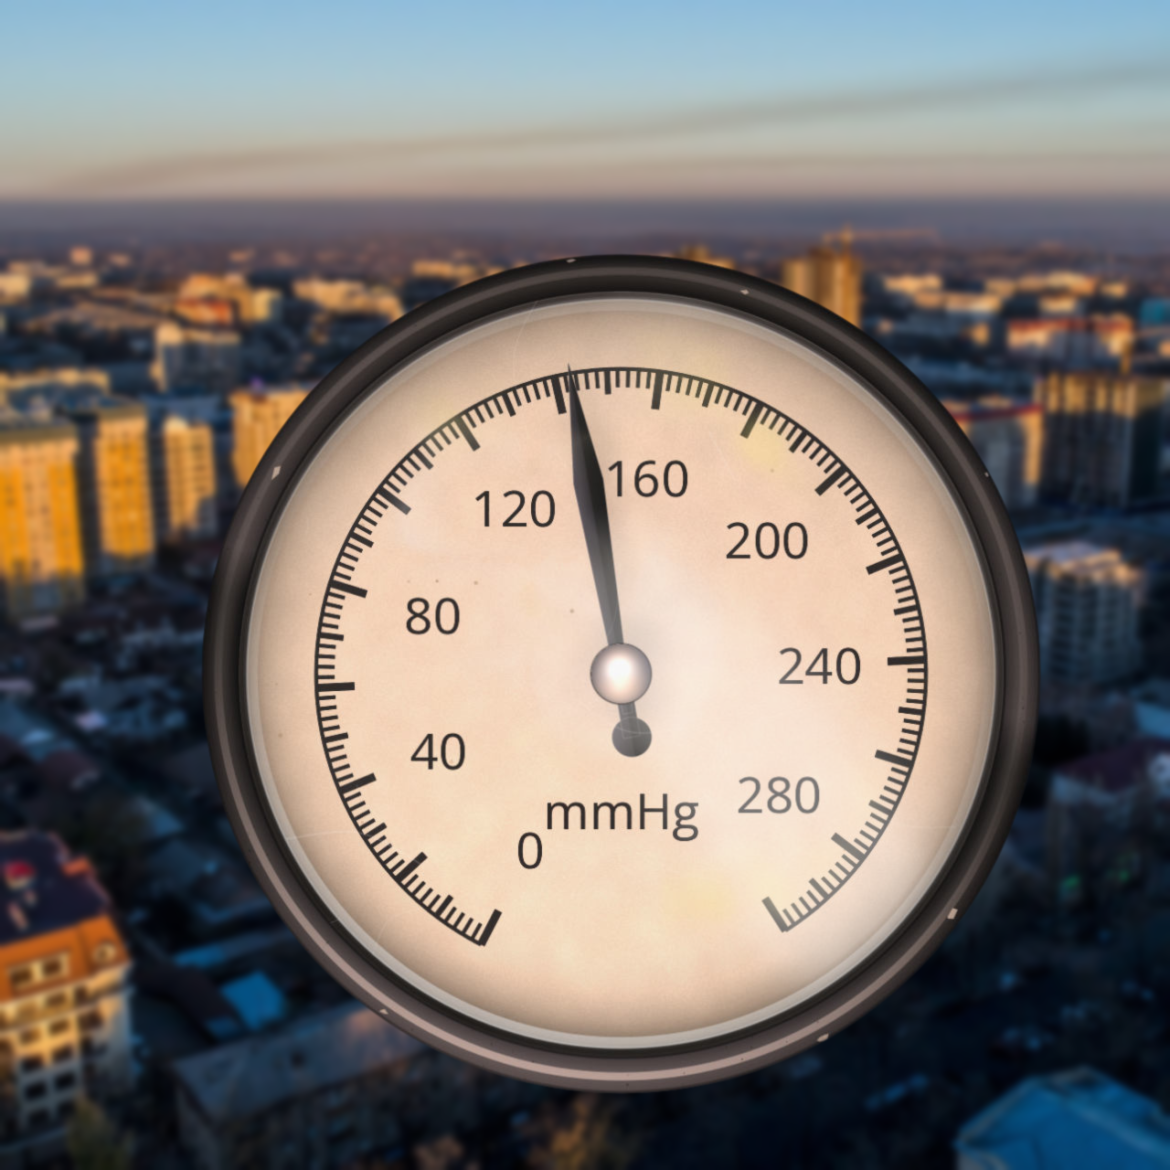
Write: **143** mmHg
